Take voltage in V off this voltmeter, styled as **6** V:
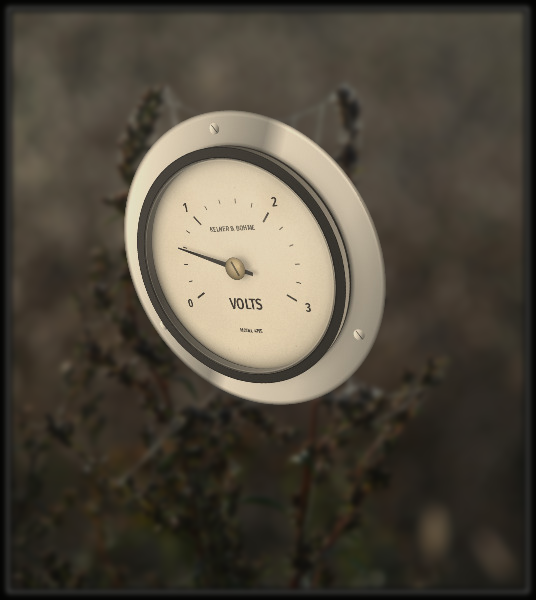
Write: **0.6** V
